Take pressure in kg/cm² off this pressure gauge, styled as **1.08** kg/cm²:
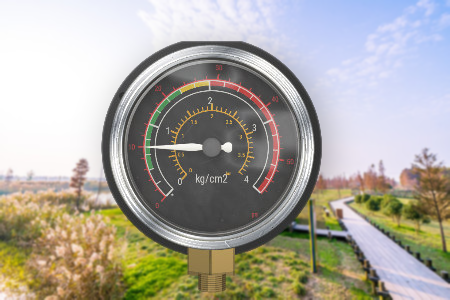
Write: **0.7** kg/cm²
